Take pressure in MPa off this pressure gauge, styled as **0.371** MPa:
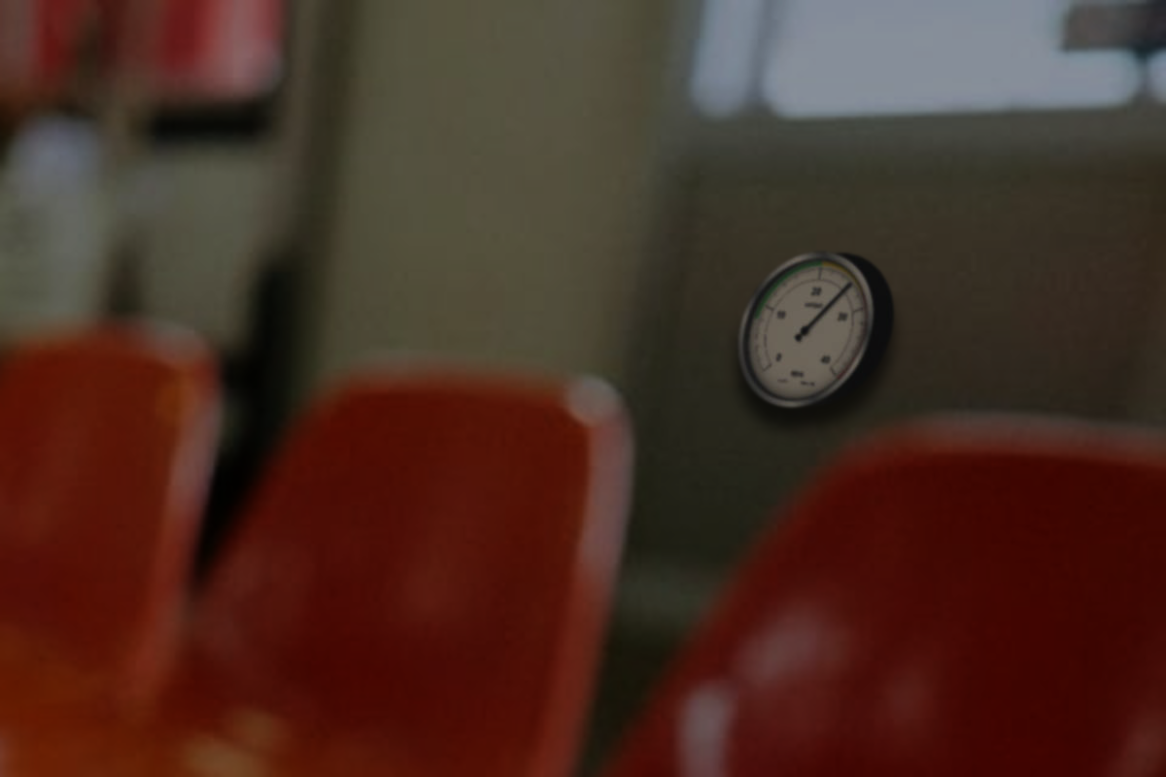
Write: **26** MPa
